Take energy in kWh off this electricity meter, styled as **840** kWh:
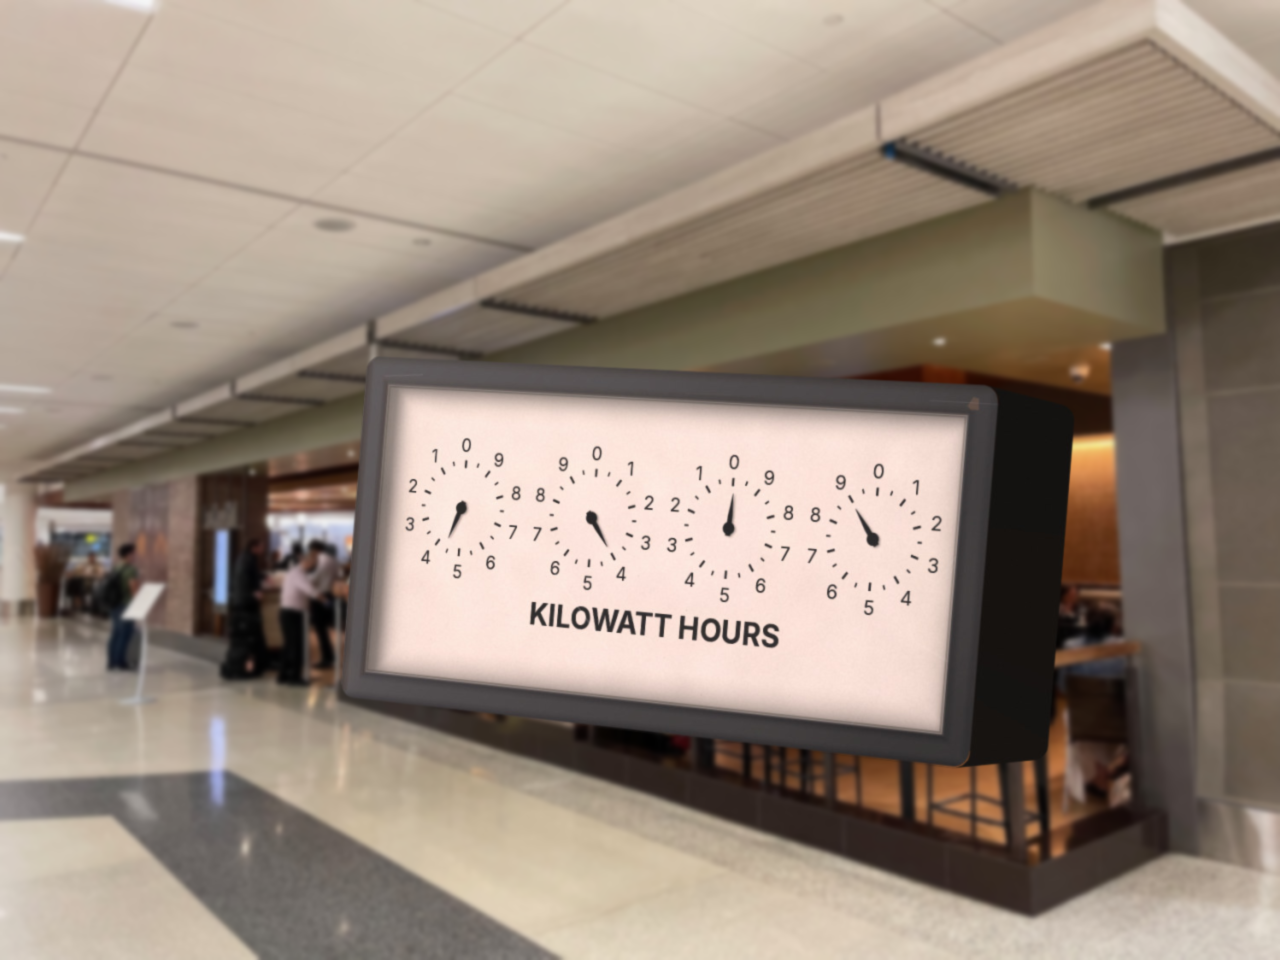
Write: **4399** kWh
